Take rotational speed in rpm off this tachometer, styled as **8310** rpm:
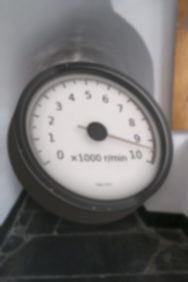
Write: **9500** rpm
